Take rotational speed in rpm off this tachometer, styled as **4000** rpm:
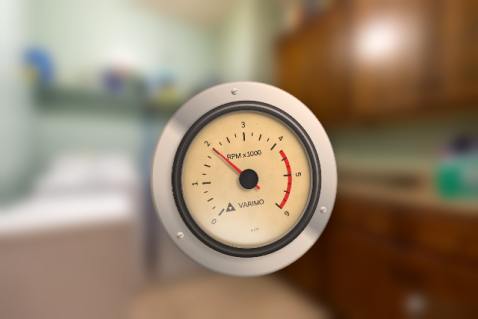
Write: **2000** rpm
